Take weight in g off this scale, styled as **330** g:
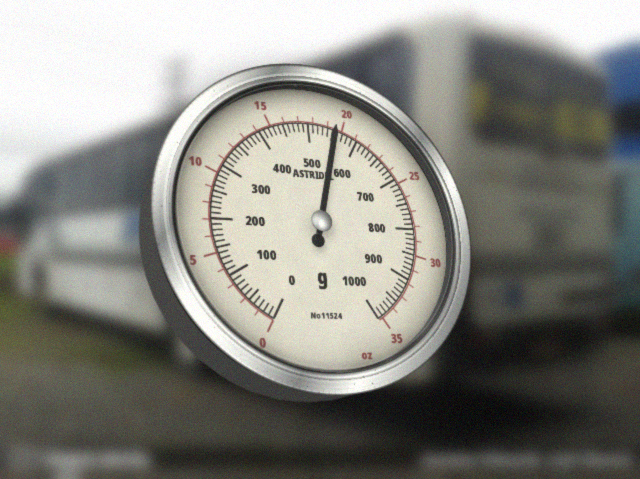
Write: **550** g
